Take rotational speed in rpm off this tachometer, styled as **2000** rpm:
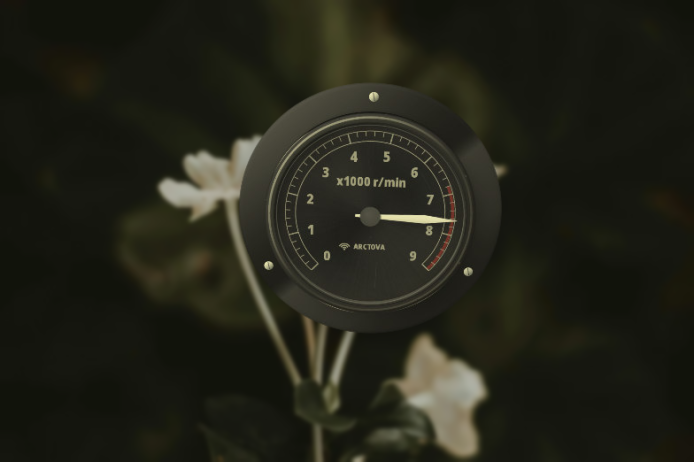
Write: **7600** rpm
